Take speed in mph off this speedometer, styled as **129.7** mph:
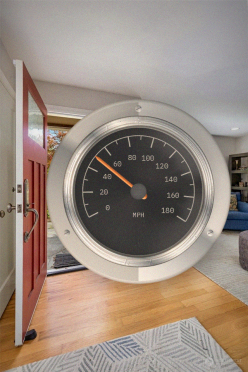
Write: **50** mph
